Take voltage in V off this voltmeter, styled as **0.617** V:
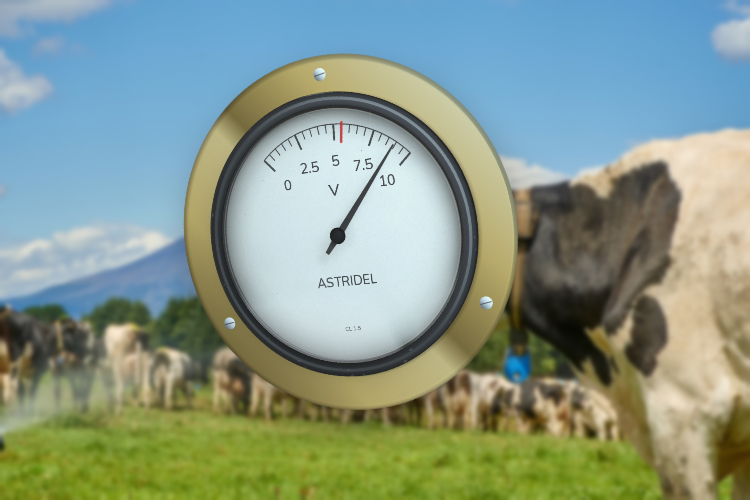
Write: **9** V
